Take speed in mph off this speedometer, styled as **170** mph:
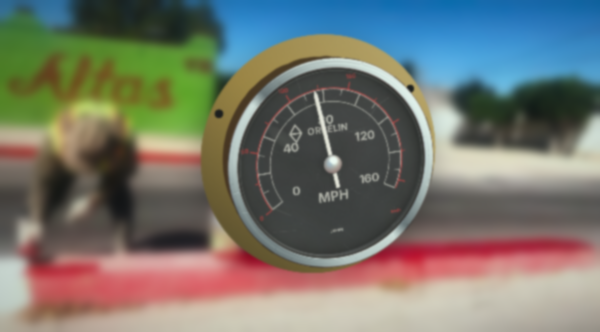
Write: **75** mph
